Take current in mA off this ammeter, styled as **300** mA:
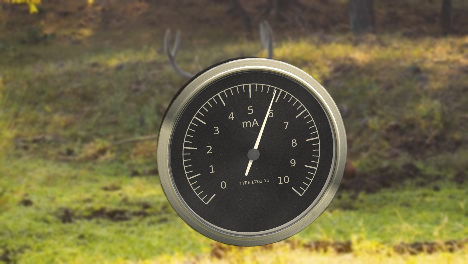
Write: **5.8** mA
